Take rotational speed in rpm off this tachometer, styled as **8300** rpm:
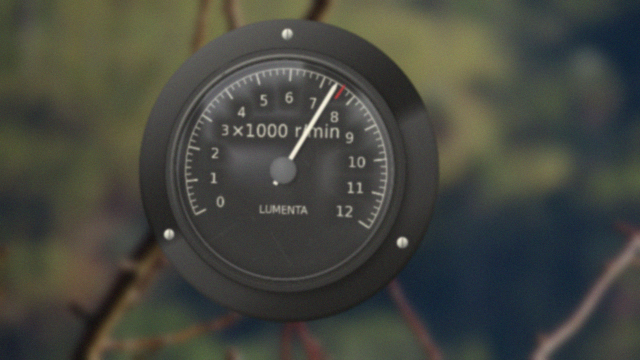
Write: **7400** rpm
